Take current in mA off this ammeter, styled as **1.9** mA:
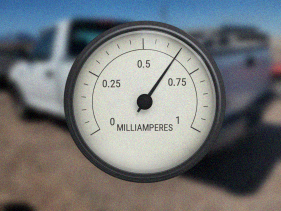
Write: **0.65** mA
